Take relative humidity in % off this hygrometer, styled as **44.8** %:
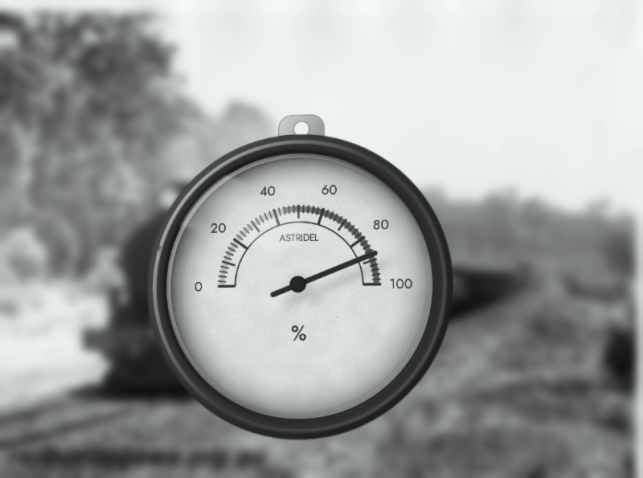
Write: **88** %
